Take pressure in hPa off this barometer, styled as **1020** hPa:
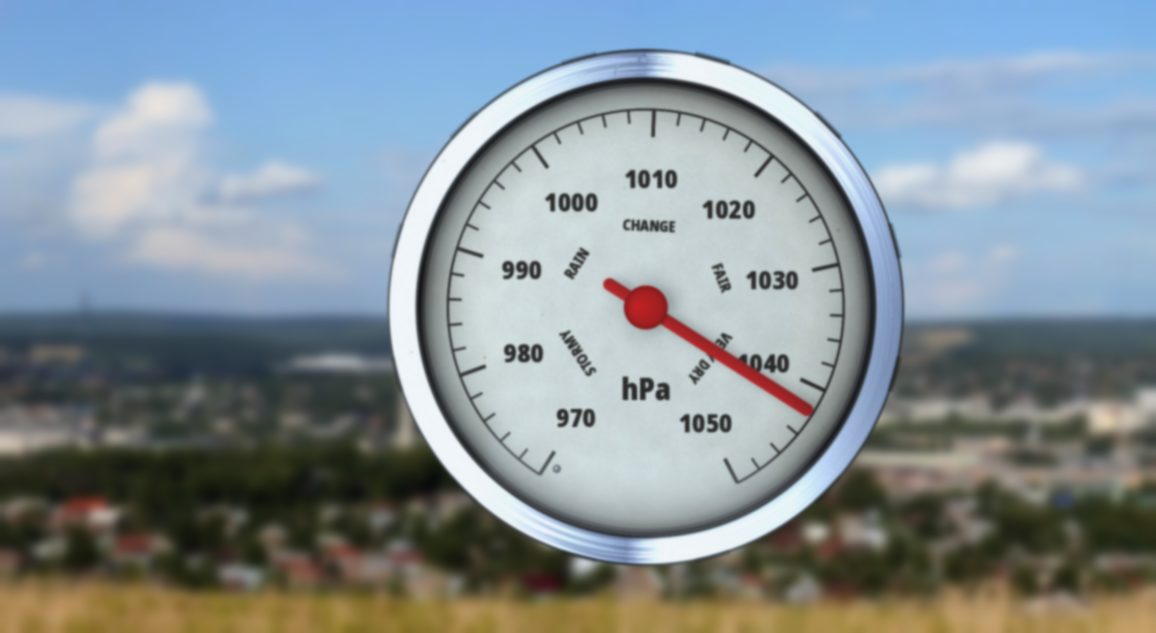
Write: **1042** hPa
